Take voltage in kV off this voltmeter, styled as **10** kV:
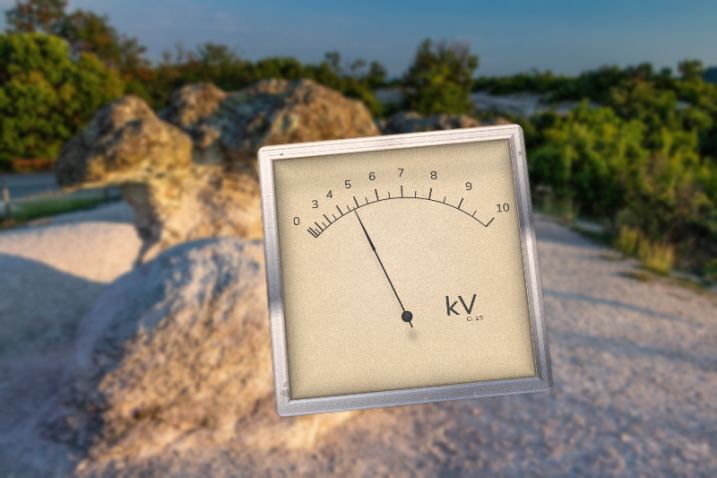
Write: **4.75** kV
